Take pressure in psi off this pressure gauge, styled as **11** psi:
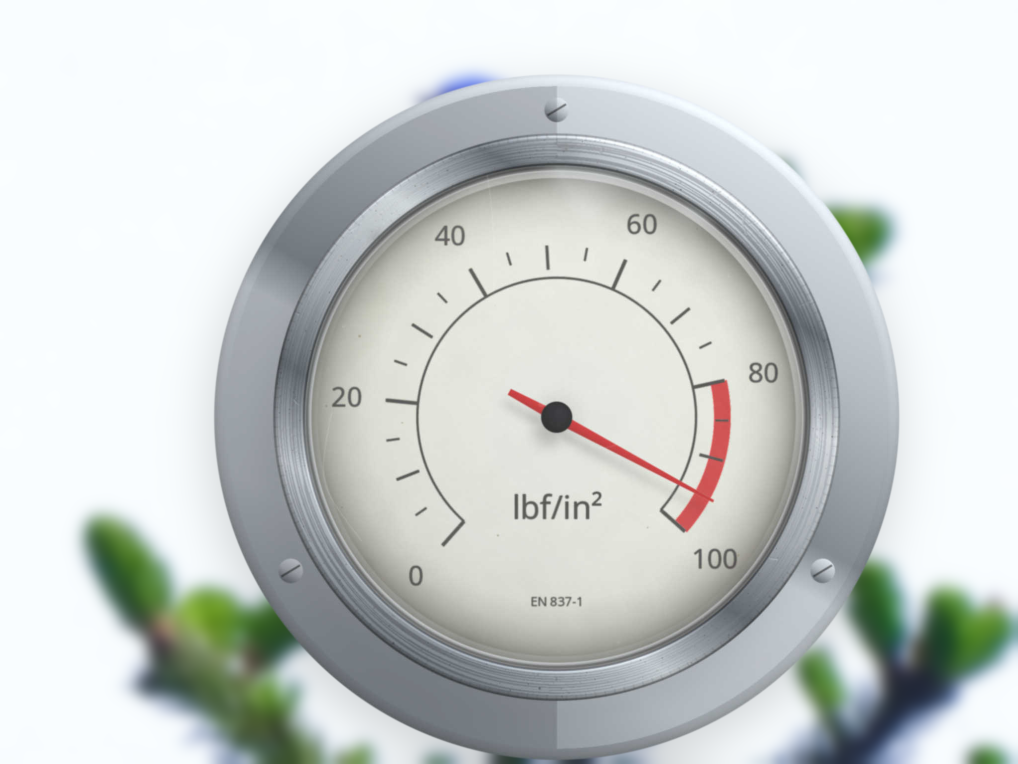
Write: **95** psi
